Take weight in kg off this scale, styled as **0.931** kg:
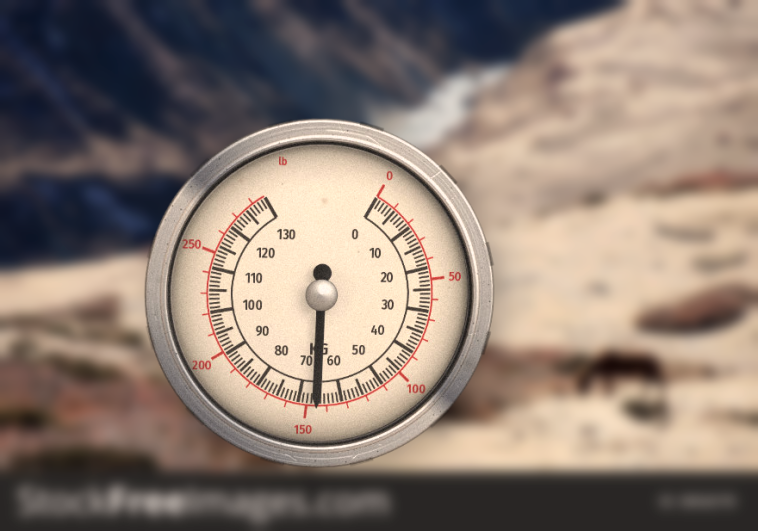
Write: **66** kg
